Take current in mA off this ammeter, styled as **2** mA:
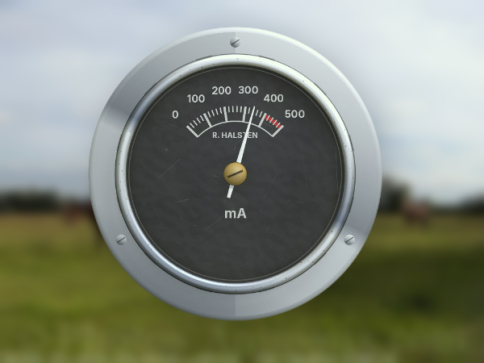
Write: **340** mA
